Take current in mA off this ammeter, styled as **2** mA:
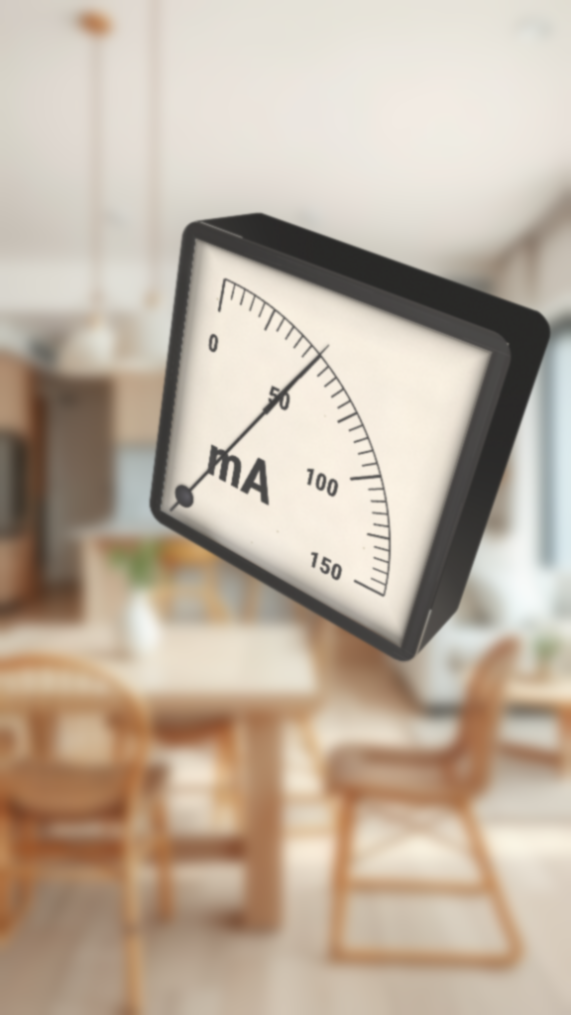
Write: **50** mA
